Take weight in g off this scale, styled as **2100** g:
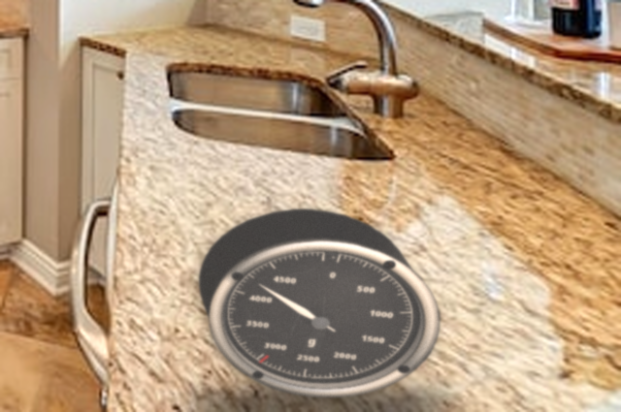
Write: **4250** g
